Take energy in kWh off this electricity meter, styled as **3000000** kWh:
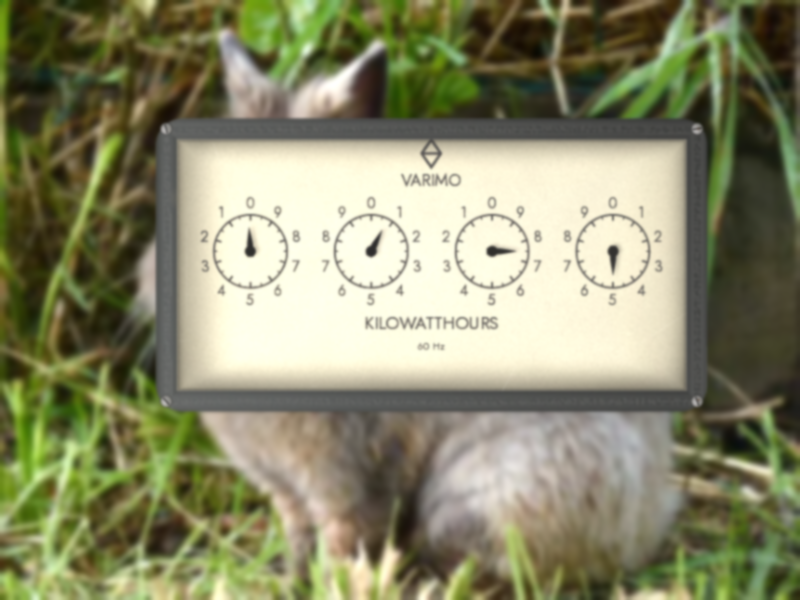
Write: **75** kWh
